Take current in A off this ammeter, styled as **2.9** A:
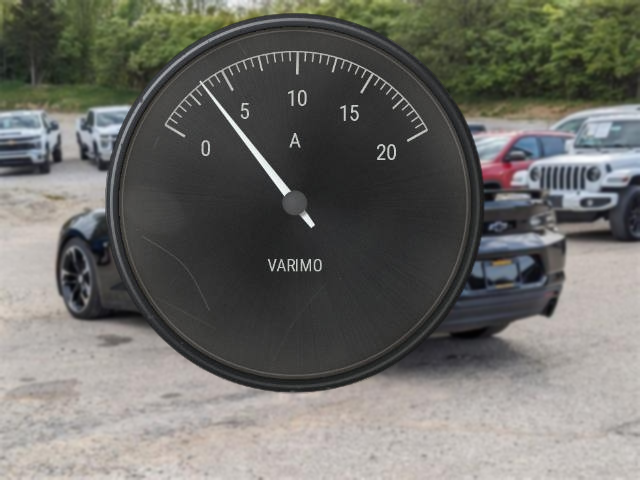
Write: **3.5** A
